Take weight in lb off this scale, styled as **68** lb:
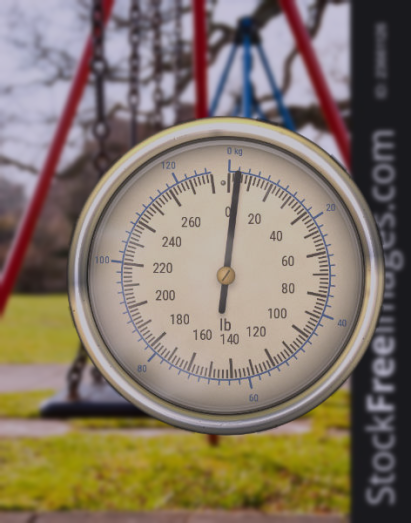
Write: **4** lb
